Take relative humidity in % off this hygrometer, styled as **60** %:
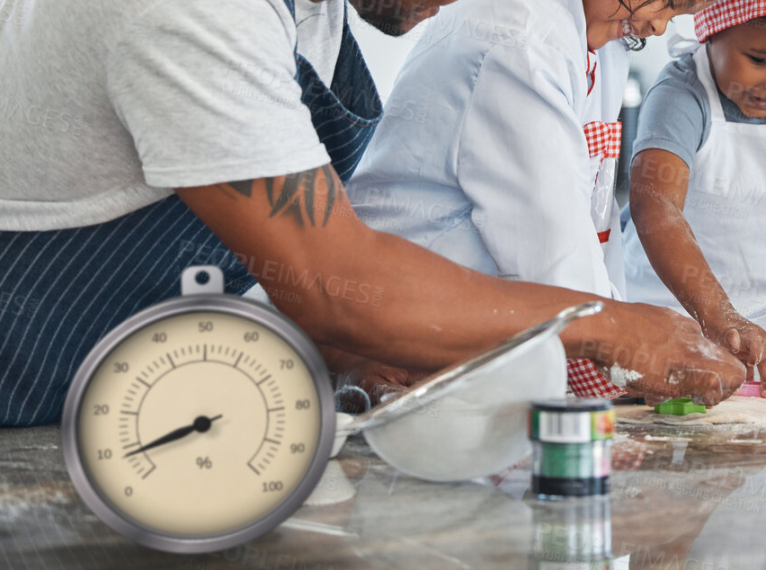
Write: **8** %
